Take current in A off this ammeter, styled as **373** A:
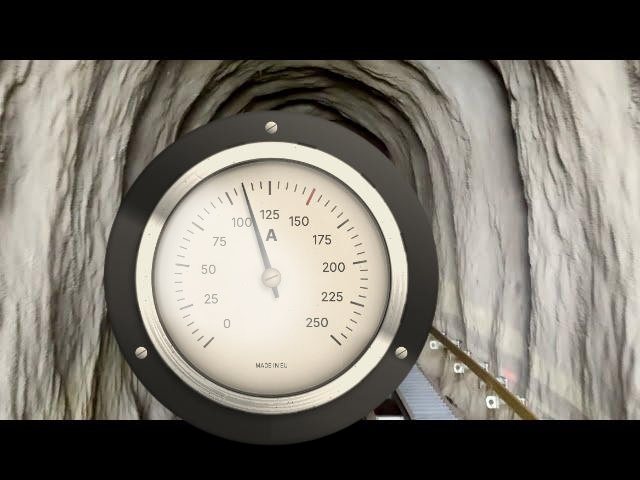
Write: **110** A
